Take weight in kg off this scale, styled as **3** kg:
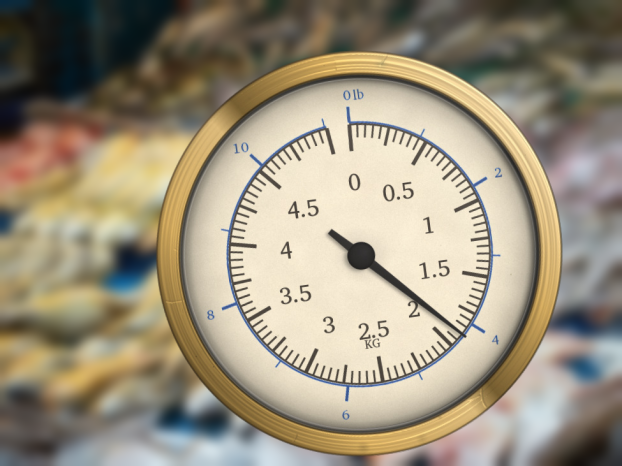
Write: **1.9** kg
